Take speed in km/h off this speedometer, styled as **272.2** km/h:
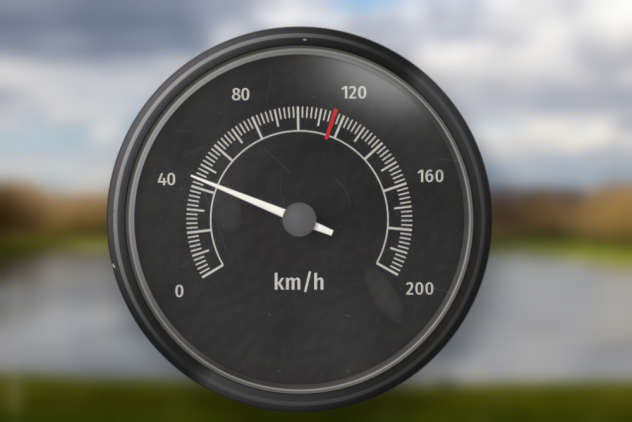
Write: **44** km/h
